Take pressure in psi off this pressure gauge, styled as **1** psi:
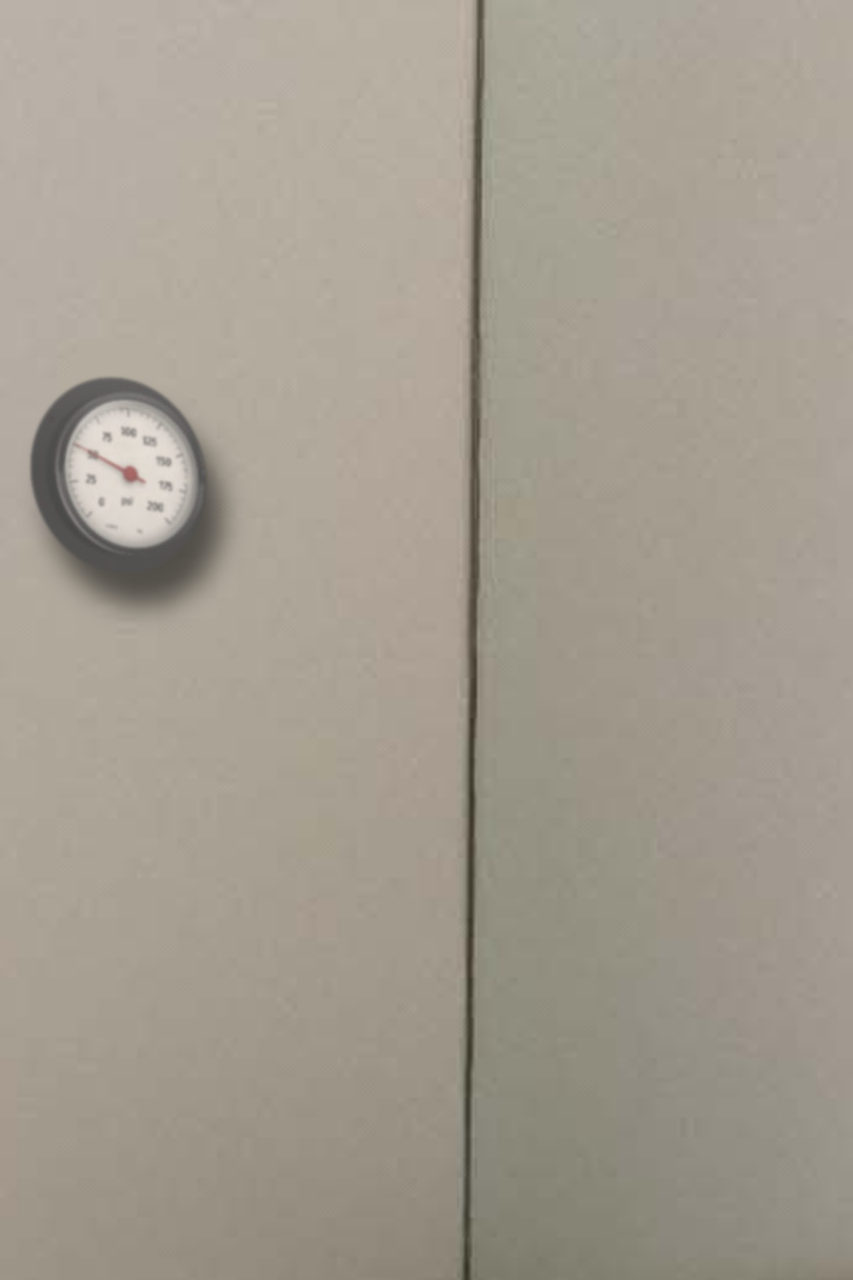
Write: **50** psi
